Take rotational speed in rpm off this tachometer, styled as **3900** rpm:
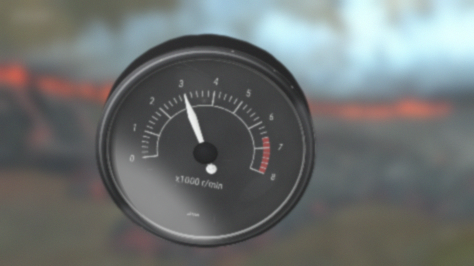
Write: **3000** rpm
